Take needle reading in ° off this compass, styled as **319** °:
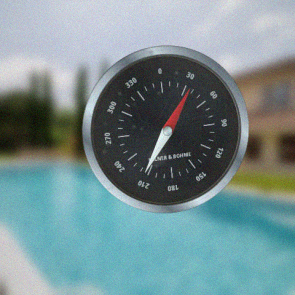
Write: **35** °
